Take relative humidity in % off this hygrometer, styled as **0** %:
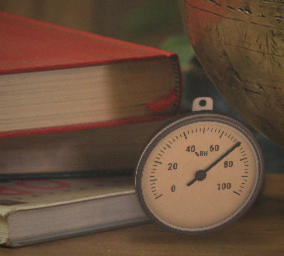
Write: **70** %
